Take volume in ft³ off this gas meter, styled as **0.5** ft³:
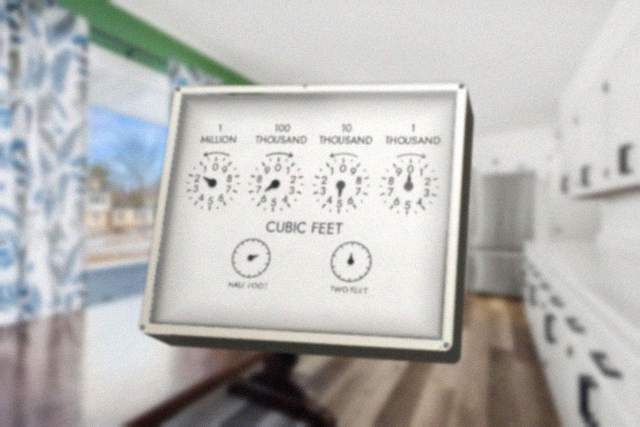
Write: **165000** ft³
